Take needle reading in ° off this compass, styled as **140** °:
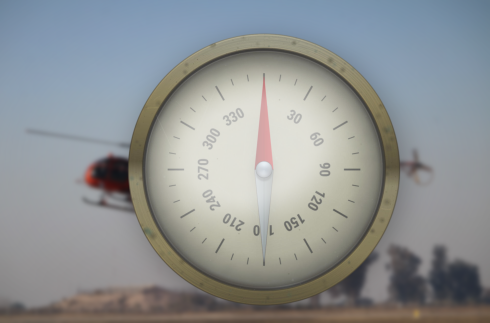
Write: **0** °
